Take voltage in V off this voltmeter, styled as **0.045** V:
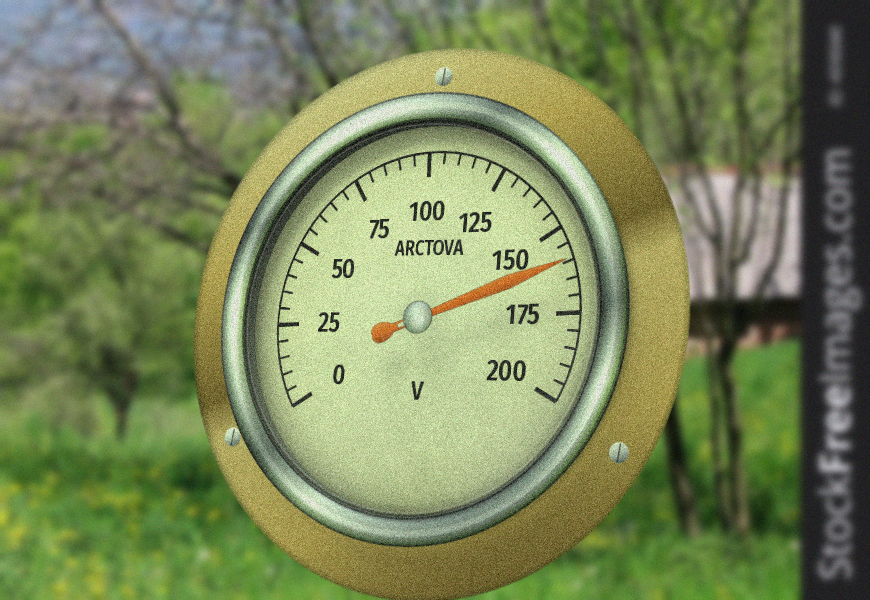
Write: **160** V
